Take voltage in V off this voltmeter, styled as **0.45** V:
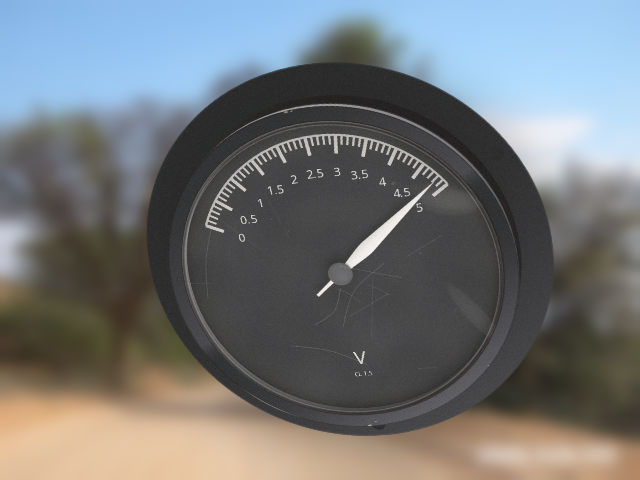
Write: **4.8** V
